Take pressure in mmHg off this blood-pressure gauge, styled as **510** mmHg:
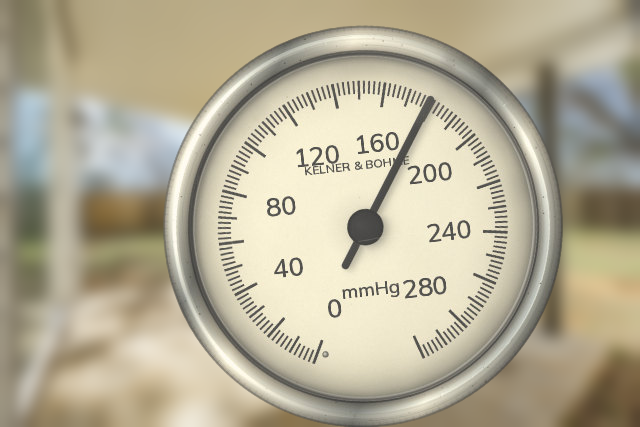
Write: **178** mmHg
